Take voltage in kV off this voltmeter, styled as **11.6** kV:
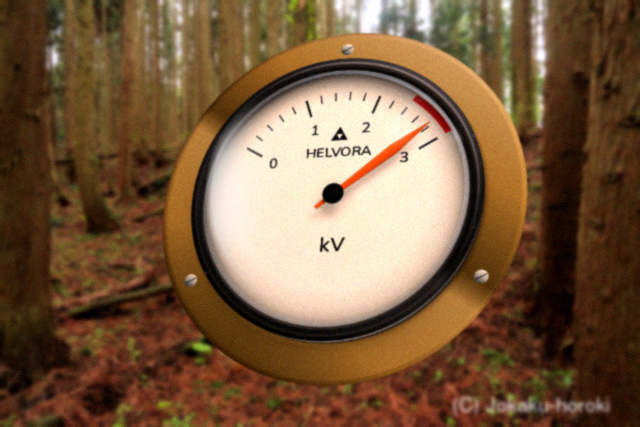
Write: **2.8** kV
